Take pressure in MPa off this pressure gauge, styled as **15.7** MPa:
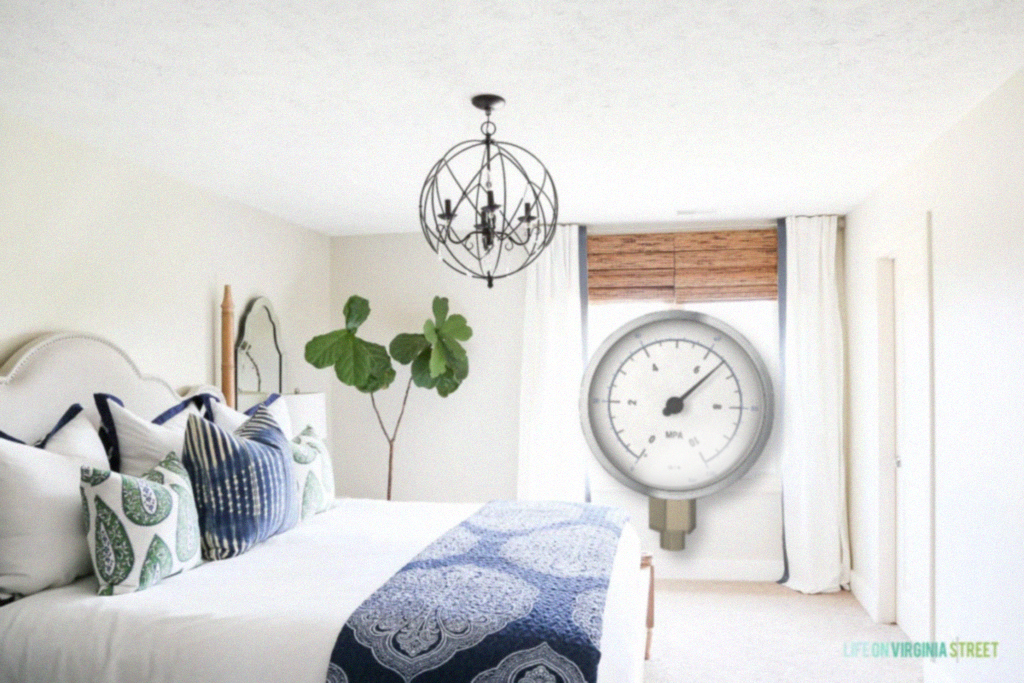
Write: **6.5** MPa
